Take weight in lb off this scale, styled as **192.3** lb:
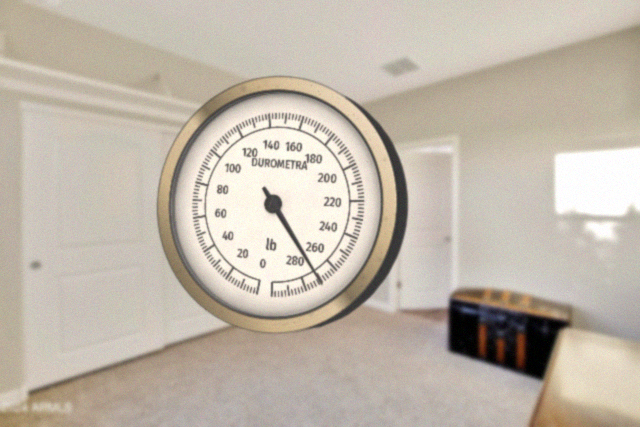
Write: **270** lb
